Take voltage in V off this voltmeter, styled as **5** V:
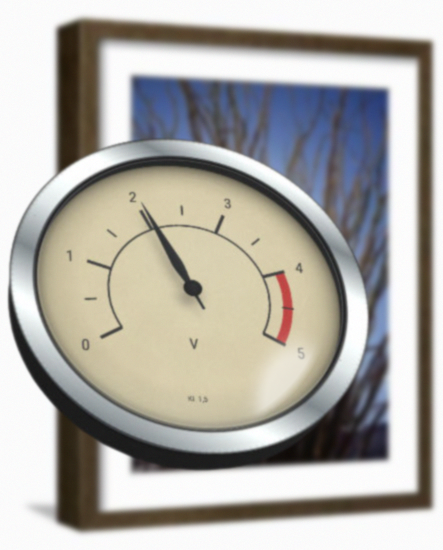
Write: **2** V
